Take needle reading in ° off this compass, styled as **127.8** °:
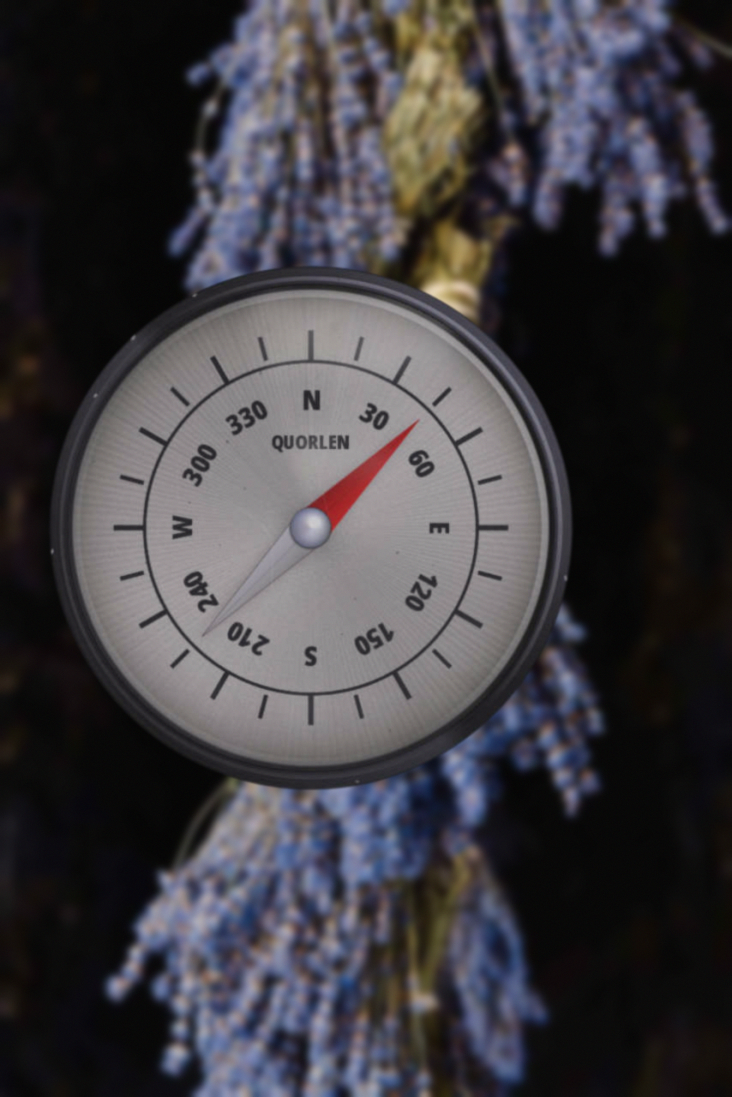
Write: **45** °
